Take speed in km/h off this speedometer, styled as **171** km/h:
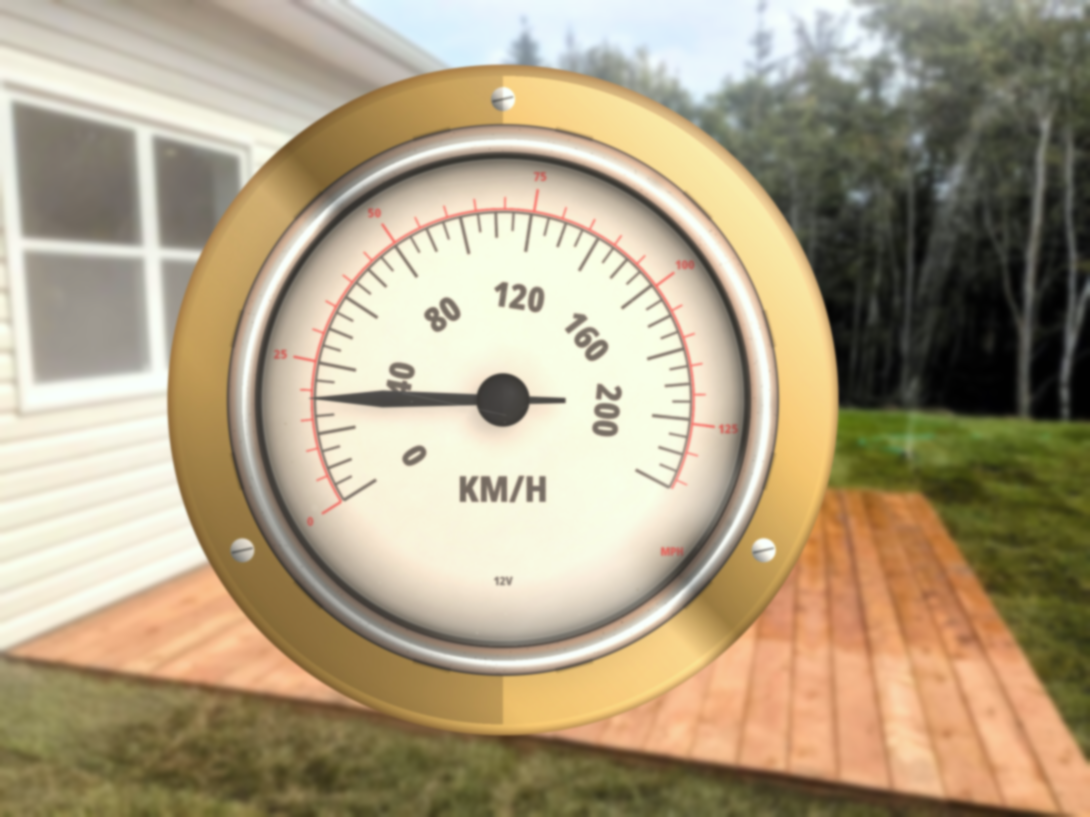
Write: **30** km/h
